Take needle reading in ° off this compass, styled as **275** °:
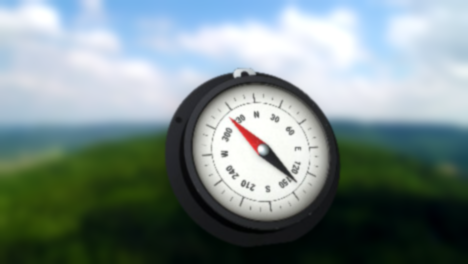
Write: **320** °
